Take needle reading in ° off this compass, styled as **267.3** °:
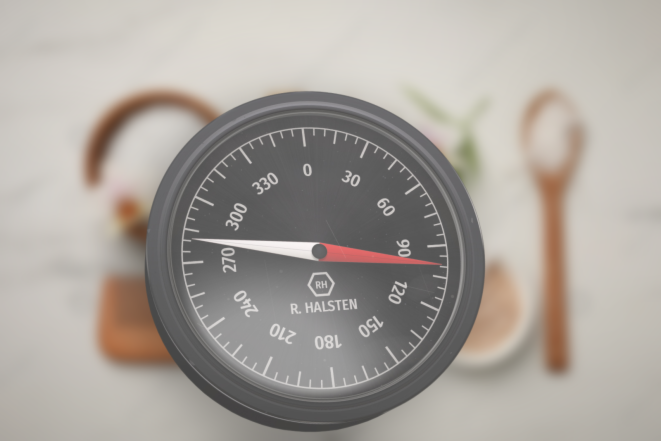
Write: **100** °
